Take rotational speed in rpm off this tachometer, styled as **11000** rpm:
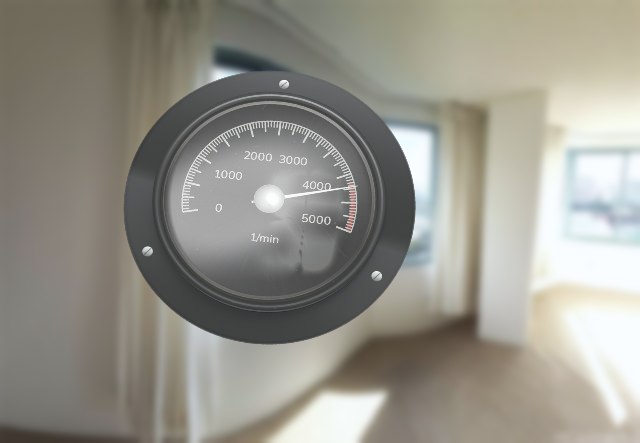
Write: **4250** rpm
